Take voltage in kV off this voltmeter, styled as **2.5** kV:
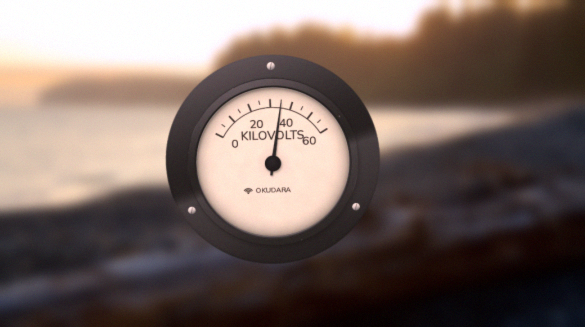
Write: **35** kV
